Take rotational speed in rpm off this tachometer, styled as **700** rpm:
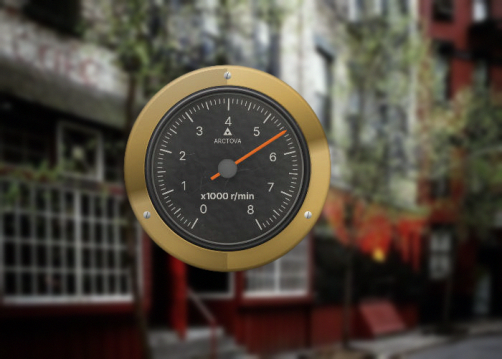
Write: **5500** rpm
